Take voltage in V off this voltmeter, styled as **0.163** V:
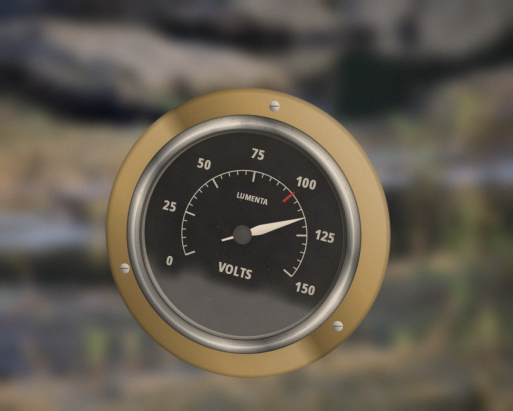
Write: **115** V
